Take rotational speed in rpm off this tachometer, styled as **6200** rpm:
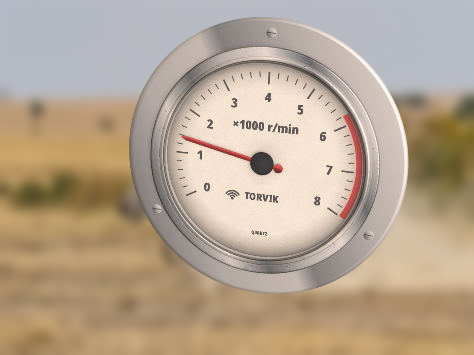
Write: **1400** rpm
